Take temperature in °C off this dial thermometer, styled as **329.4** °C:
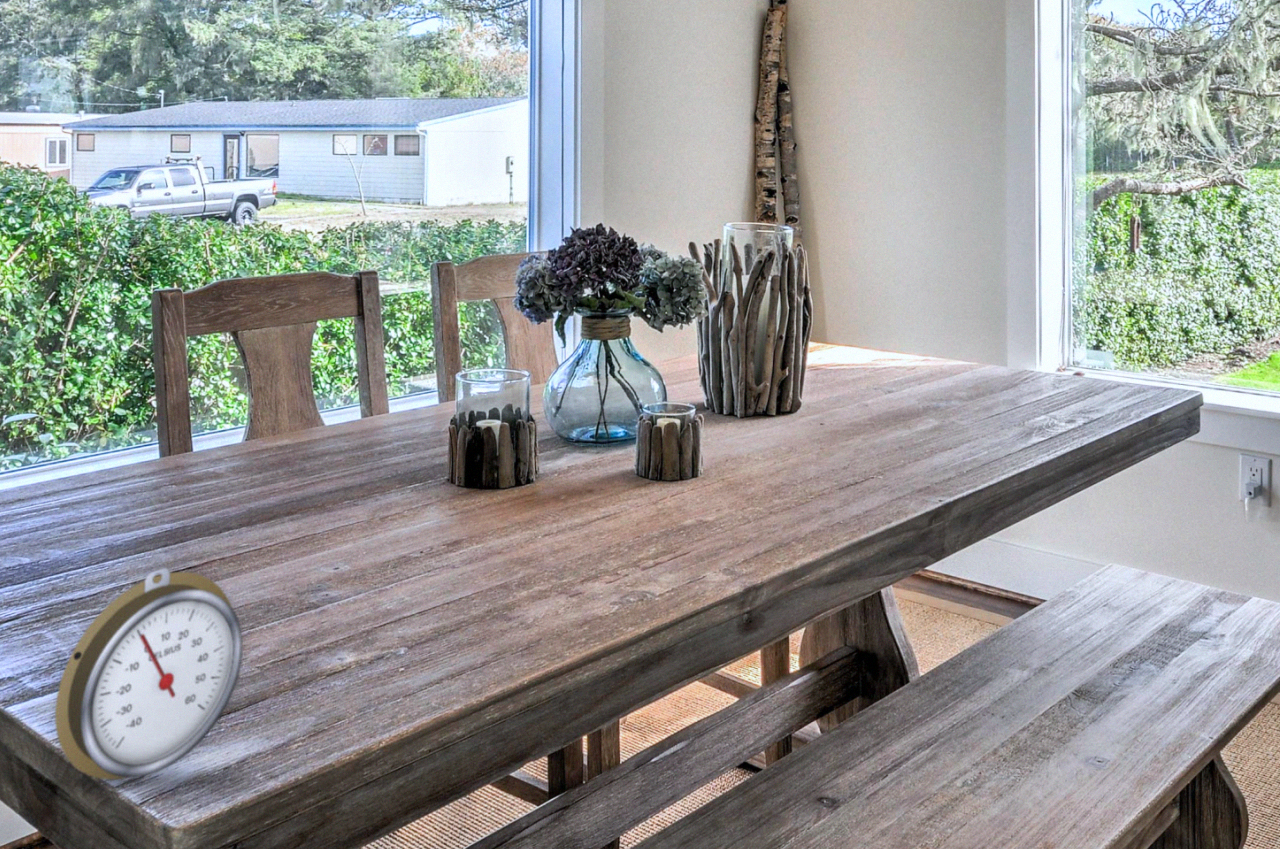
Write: **0** °C
